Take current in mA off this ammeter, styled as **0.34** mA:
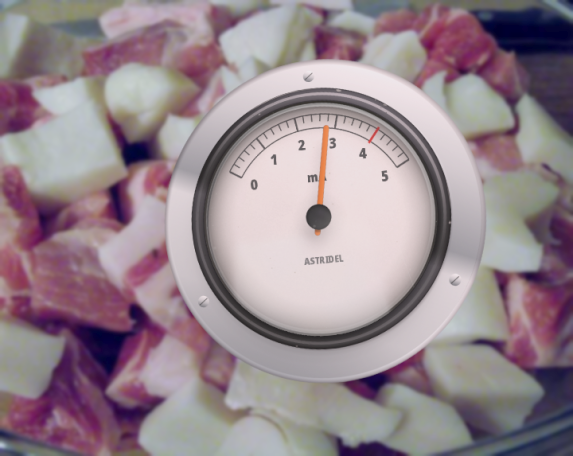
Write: **2.8** mA
